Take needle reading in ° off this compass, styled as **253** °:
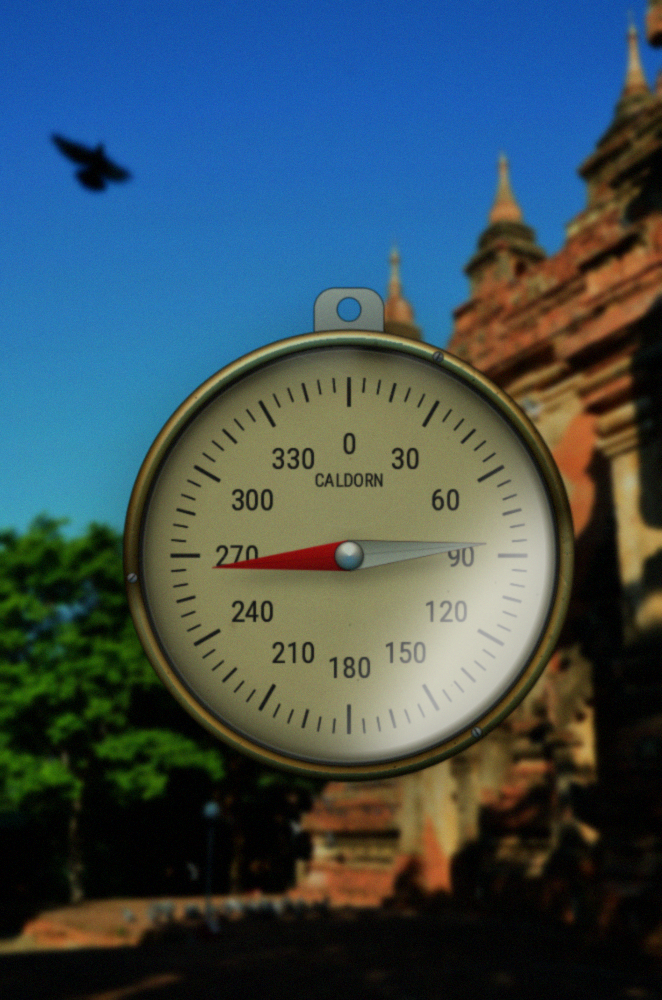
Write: **265** °
